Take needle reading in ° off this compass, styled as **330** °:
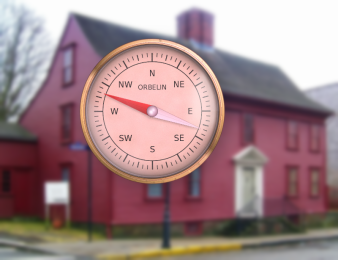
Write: **290** °
